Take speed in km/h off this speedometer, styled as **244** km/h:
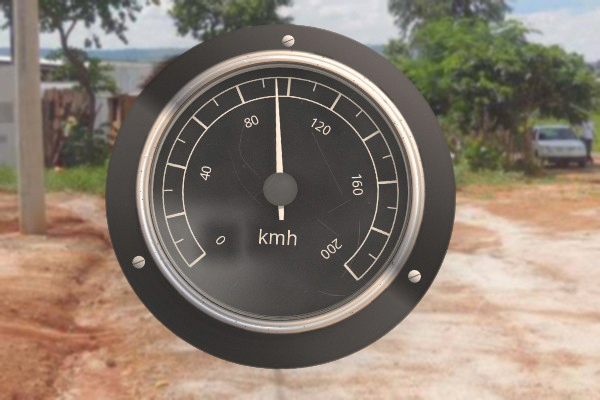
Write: **95** km/h
